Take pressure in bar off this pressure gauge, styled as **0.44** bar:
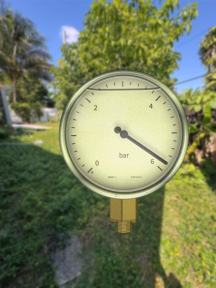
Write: **5.8** bar
